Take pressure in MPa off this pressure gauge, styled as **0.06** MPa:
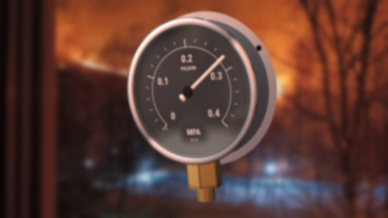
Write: **0.28** MPa
